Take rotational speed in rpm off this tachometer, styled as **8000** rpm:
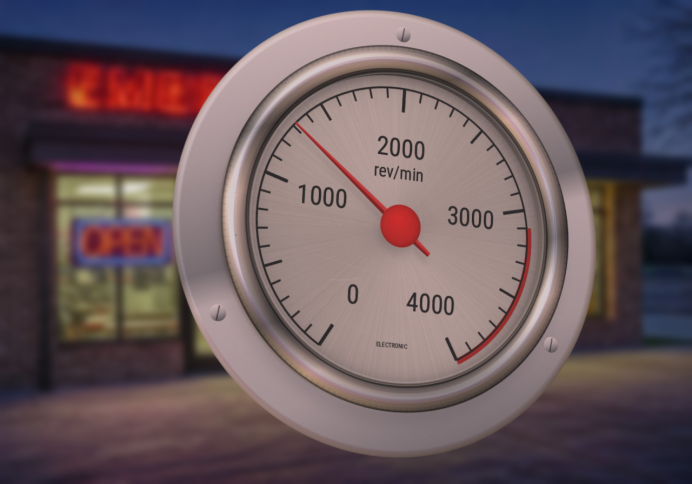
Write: **1300** rpm
